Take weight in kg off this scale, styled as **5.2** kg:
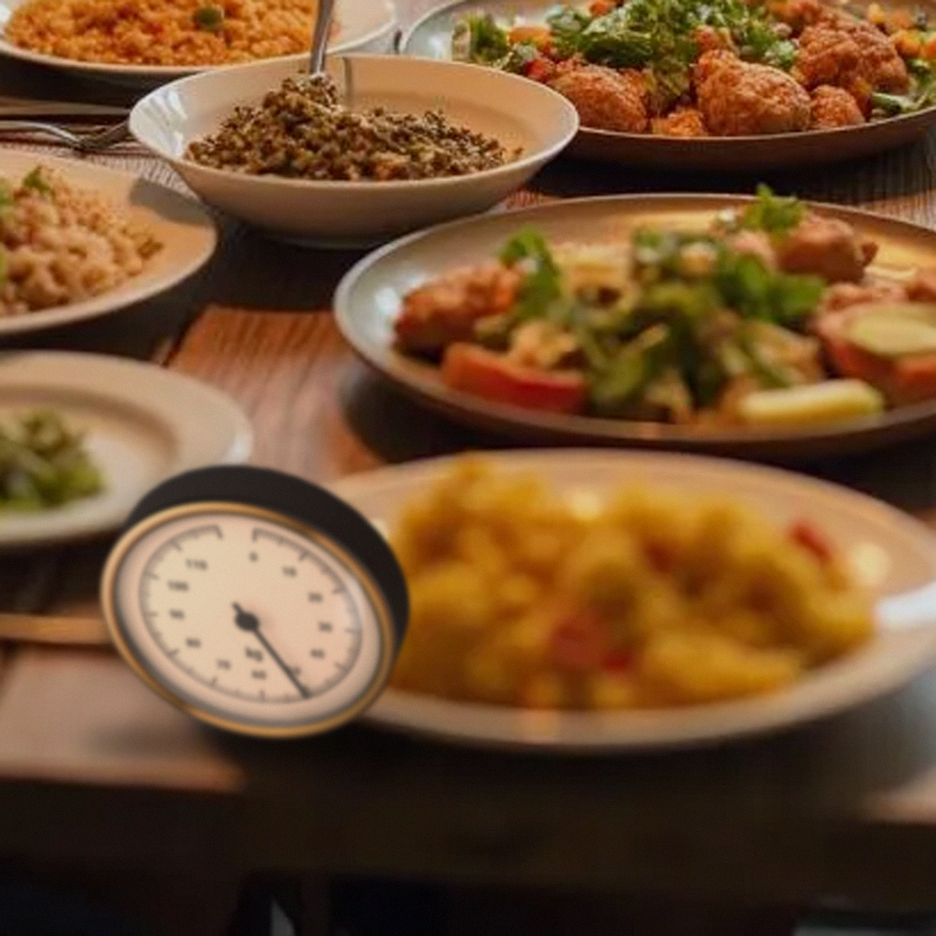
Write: **50** kg
